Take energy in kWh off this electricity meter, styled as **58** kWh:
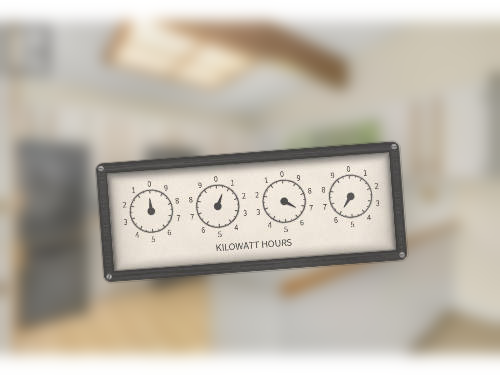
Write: **66** kWh
